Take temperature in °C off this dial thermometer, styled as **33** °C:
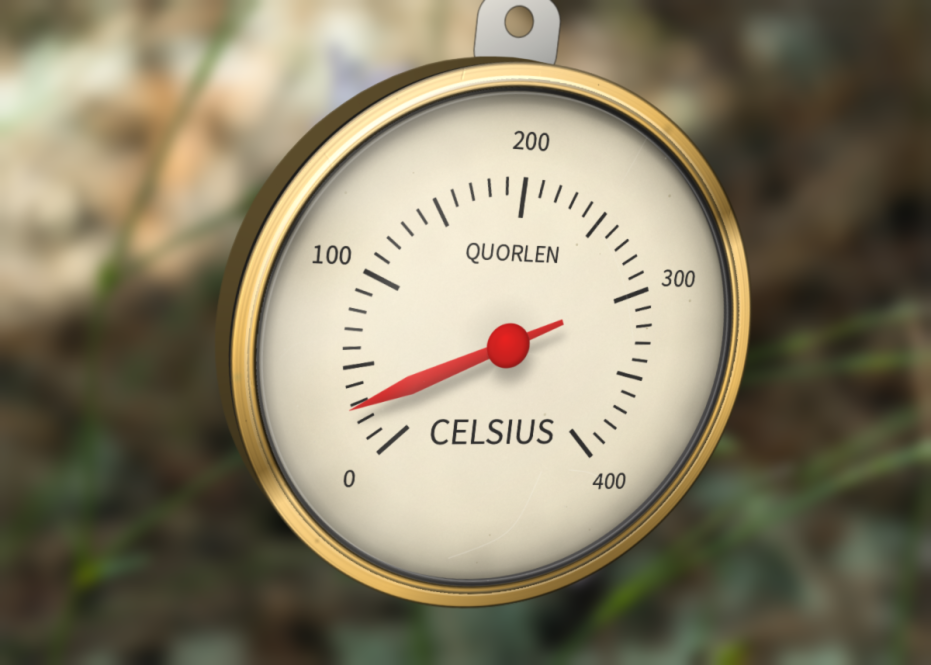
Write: **30** °C
